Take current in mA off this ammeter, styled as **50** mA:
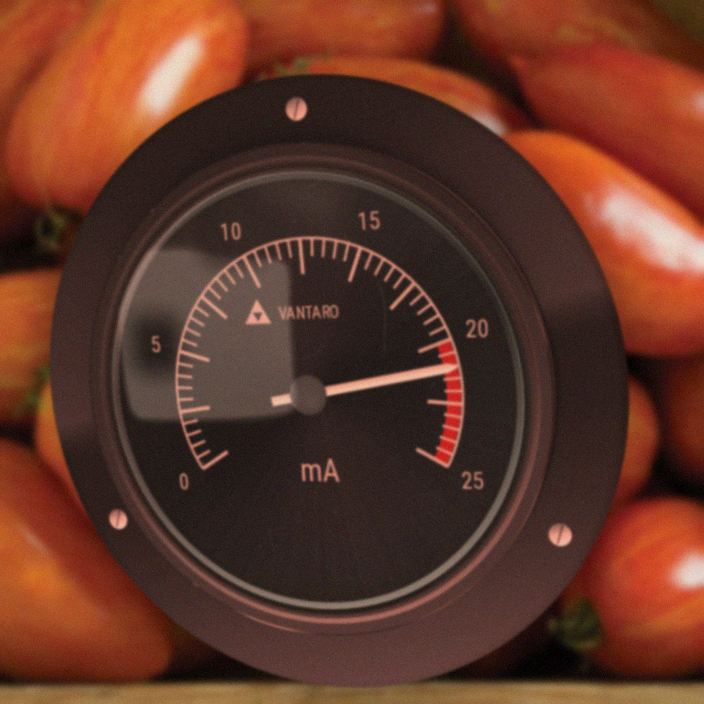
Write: **21** mA
